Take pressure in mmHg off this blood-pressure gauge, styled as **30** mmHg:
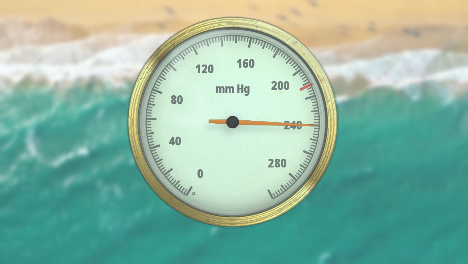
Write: **240** mmHg
